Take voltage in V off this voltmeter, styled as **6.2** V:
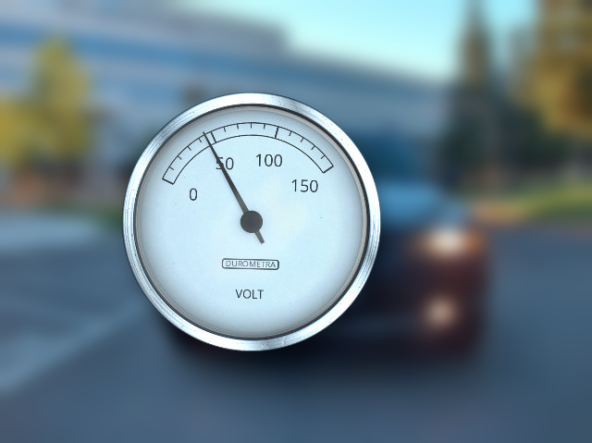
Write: **45** V
